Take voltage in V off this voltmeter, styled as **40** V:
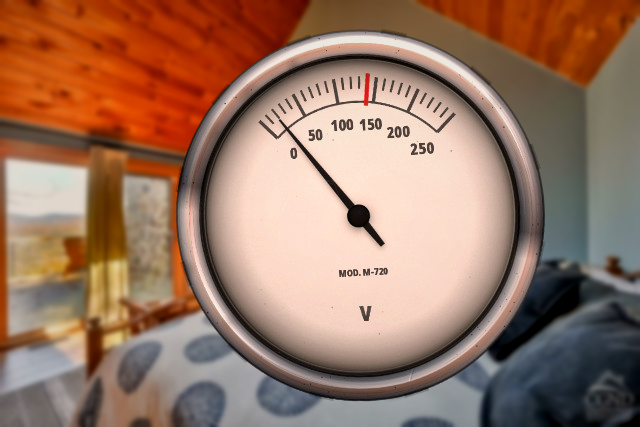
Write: **20** V
